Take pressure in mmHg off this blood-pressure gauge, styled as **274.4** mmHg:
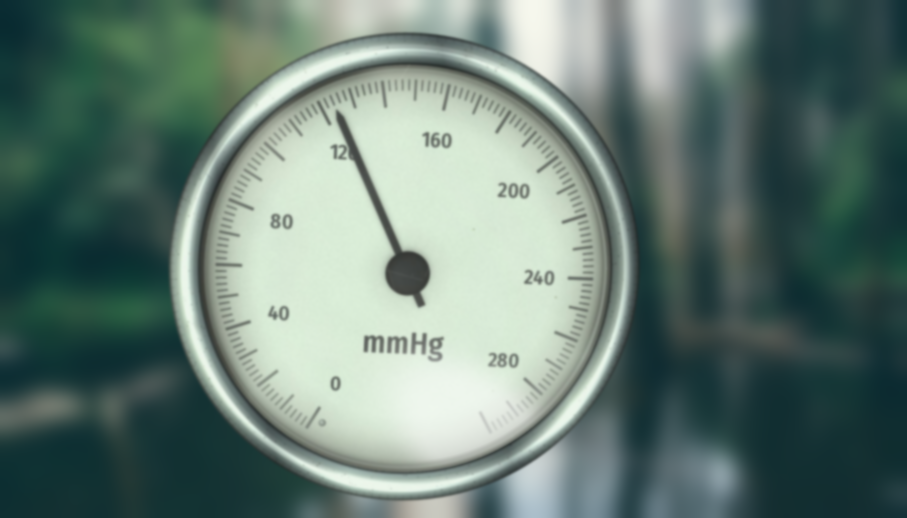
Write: **124** mmHg
